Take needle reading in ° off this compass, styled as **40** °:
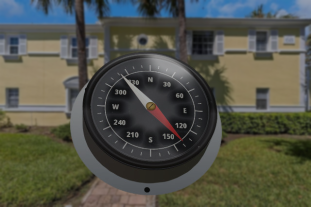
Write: **140** °
